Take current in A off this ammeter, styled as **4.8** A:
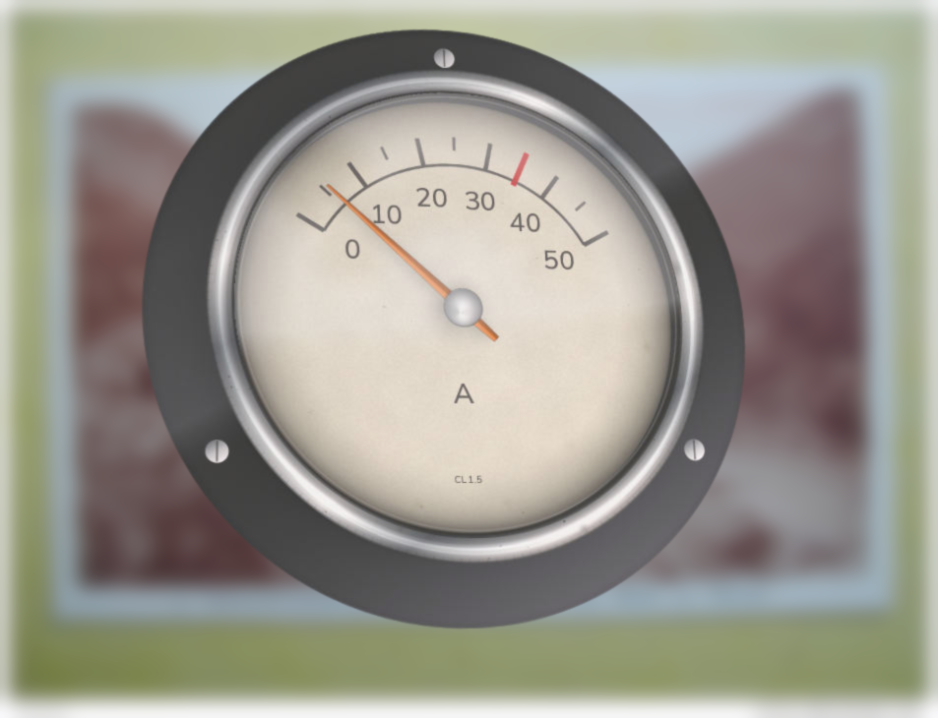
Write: **5** A
